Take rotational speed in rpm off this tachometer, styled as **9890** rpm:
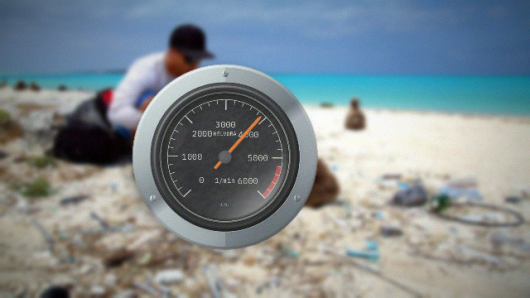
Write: **3900** rpm
